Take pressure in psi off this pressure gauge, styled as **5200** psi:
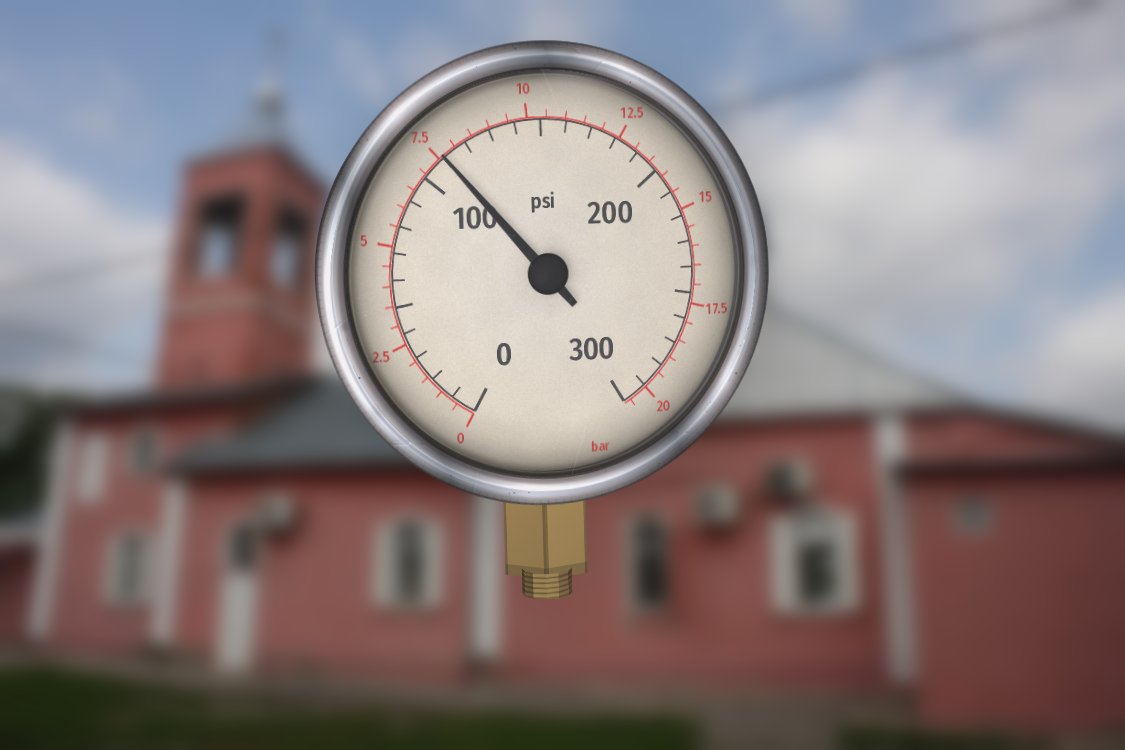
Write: **110** psi
